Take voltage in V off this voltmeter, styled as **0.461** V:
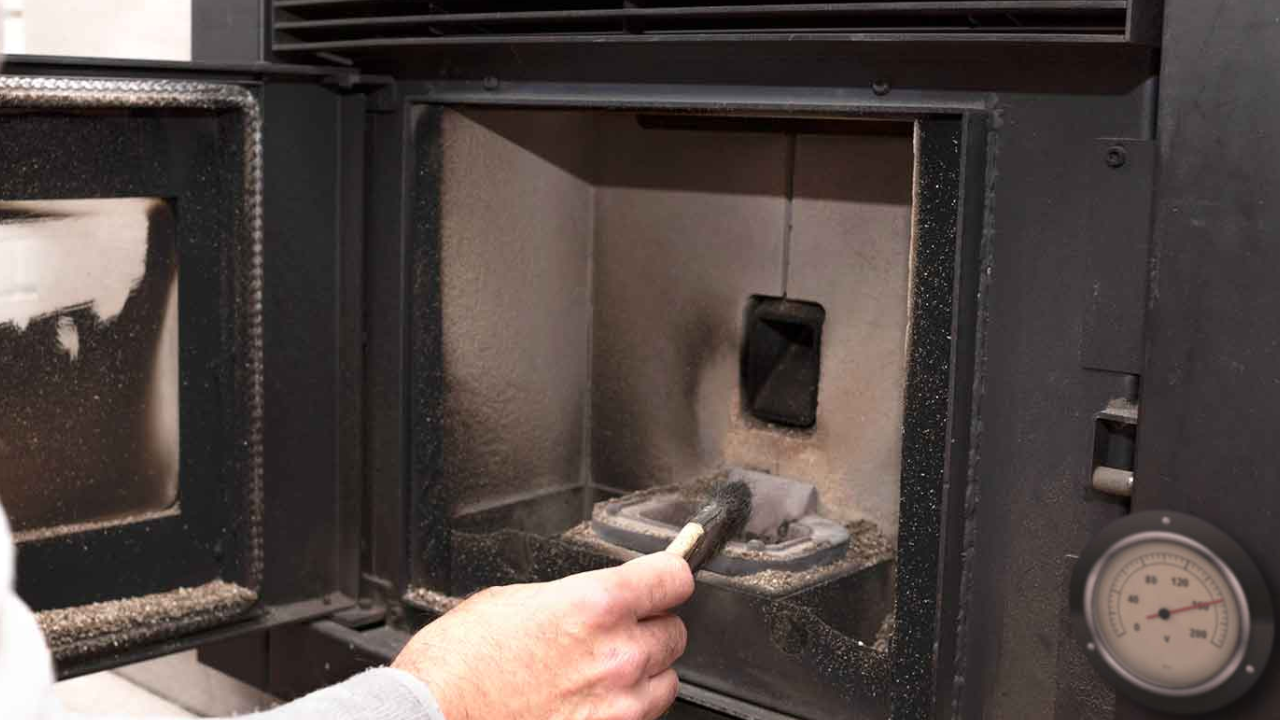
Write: **160** V
